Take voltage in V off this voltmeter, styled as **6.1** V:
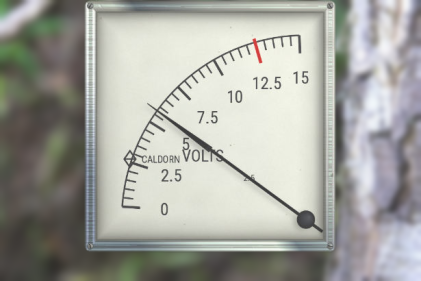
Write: **5.75** V
